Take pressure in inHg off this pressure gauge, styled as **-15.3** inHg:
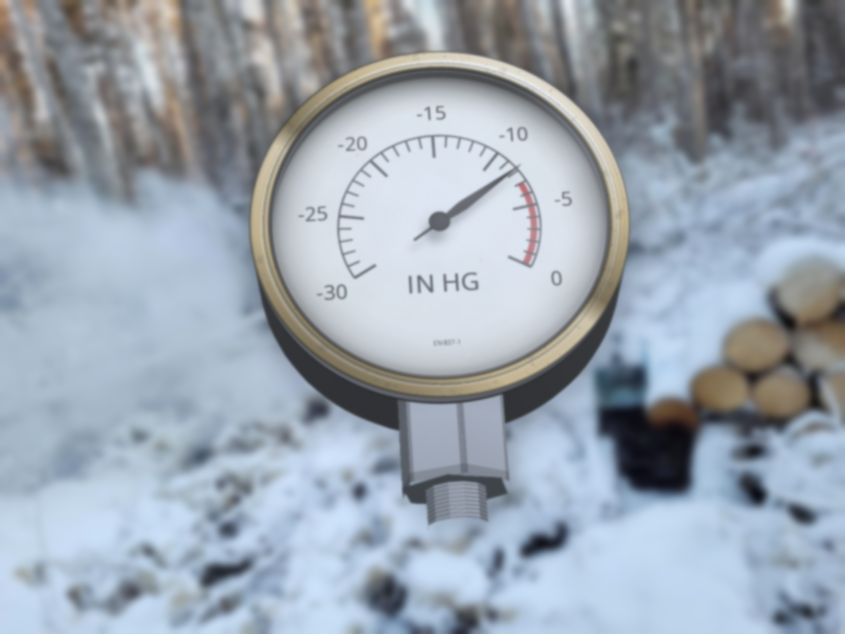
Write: **-8** inHg
